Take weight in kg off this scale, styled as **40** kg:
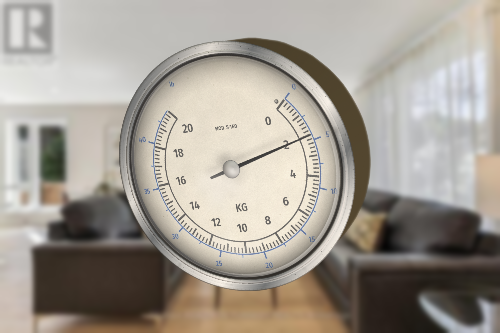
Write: **2** kg
